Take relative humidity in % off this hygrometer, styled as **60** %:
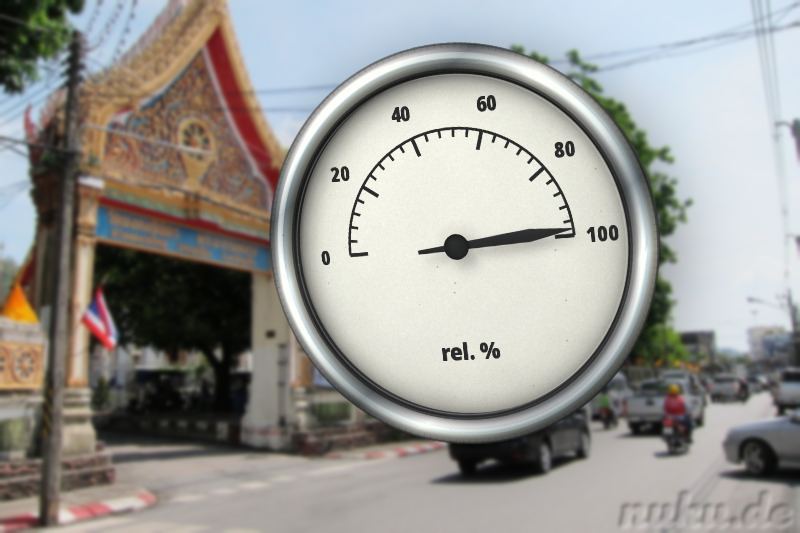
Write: **98** %
